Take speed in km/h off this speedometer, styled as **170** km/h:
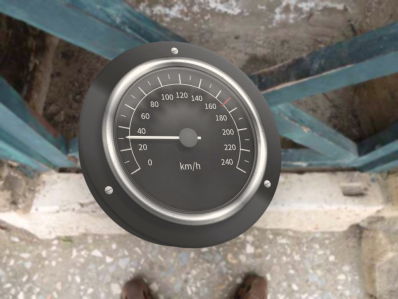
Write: **30** km/h
